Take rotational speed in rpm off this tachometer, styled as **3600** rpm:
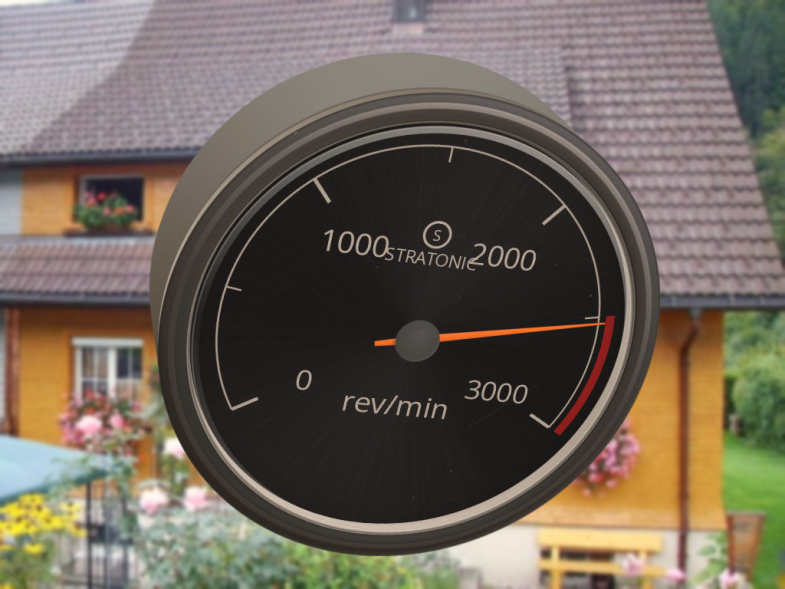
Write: **2500** rpm
